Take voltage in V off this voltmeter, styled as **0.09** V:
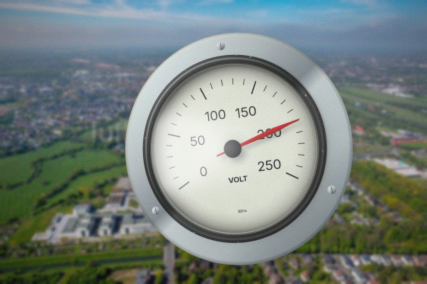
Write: **200** V
